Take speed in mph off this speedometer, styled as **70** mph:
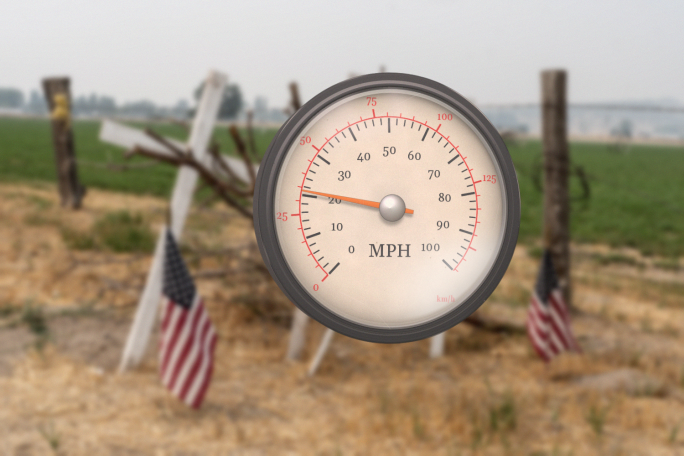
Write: **21** mph
